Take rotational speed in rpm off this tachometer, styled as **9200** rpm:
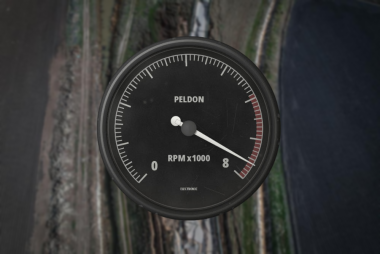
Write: **7600** rpm
